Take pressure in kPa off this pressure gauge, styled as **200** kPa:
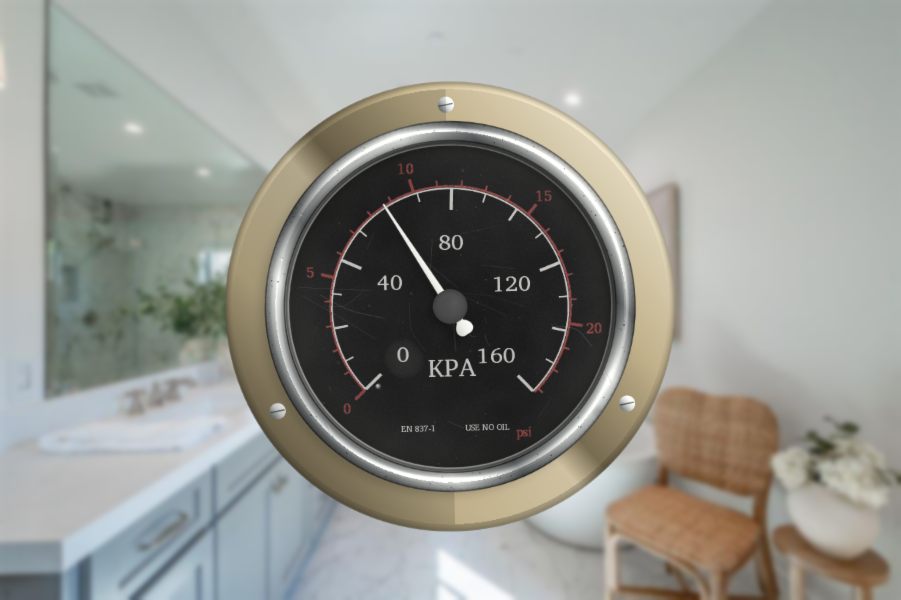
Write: **60** kPa
